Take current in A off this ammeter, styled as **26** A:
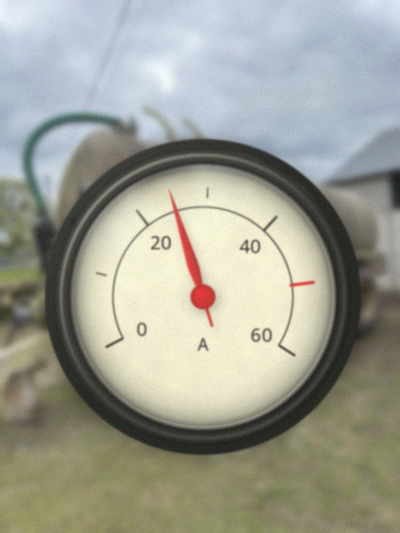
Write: **25** A
